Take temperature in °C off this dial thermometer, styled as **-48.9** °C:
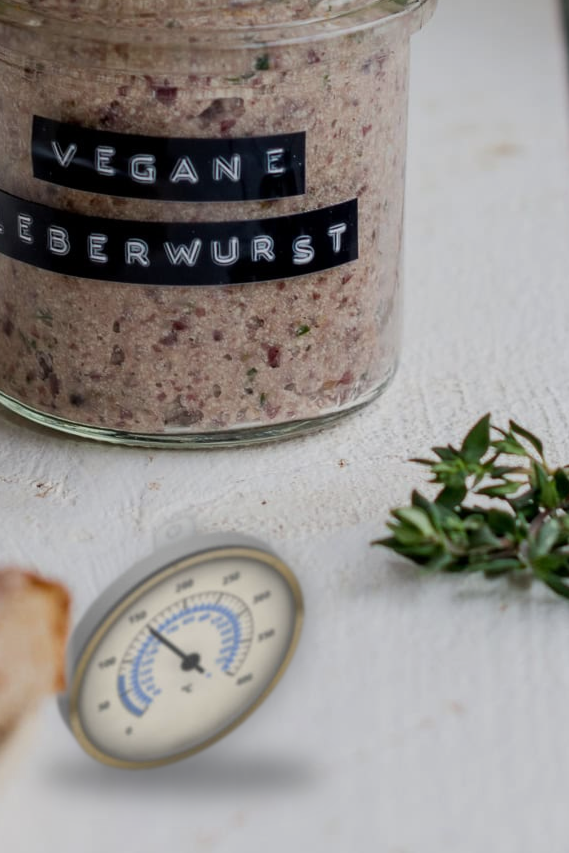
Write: **150** °C
